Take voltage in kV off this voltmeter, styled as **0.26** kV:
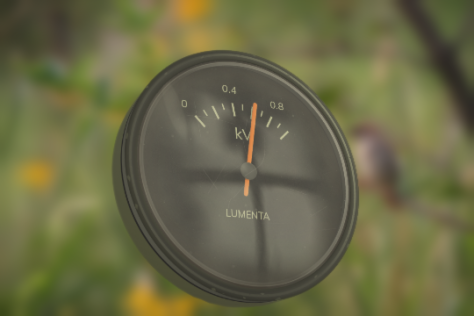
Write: **0.6** kV
